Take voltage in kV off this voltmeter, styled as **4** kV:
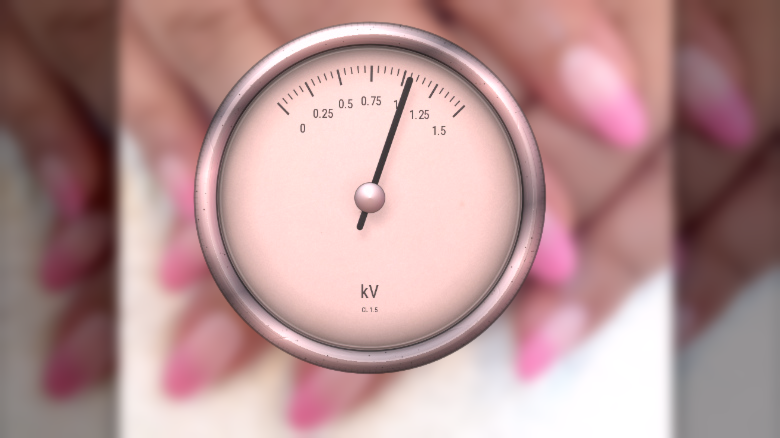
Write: **1.05** kV
